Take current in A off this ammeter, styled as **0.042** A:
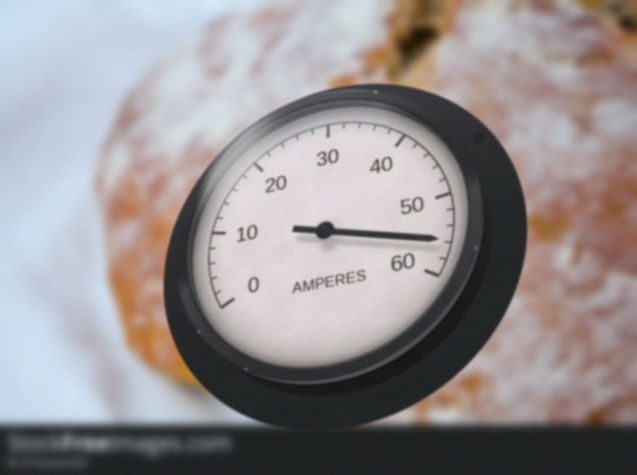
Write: **56** A
